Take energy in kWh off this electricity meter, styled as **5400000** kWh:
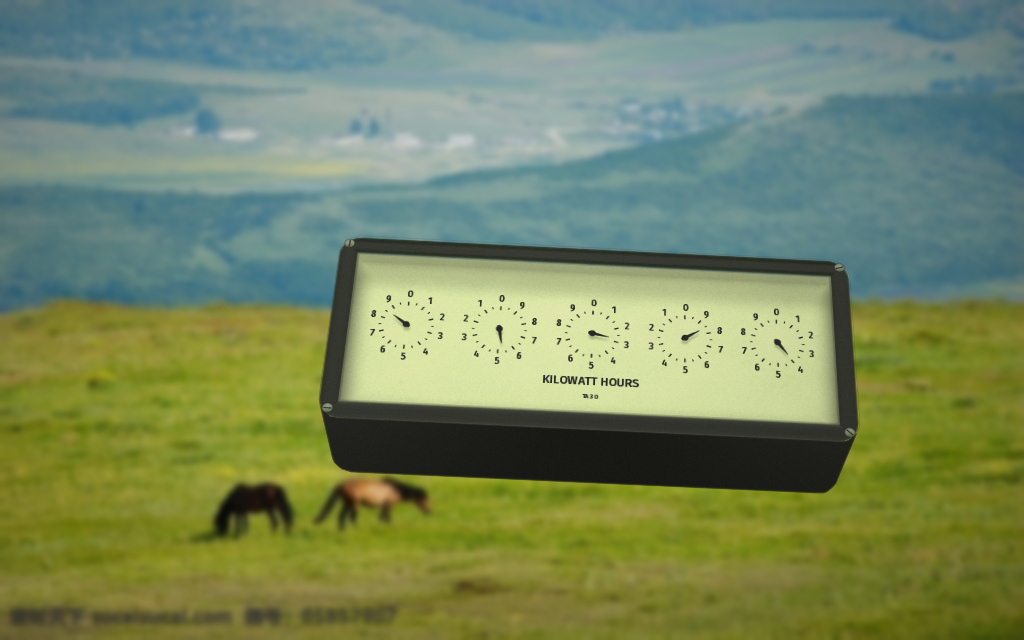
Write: **85284** kWh
